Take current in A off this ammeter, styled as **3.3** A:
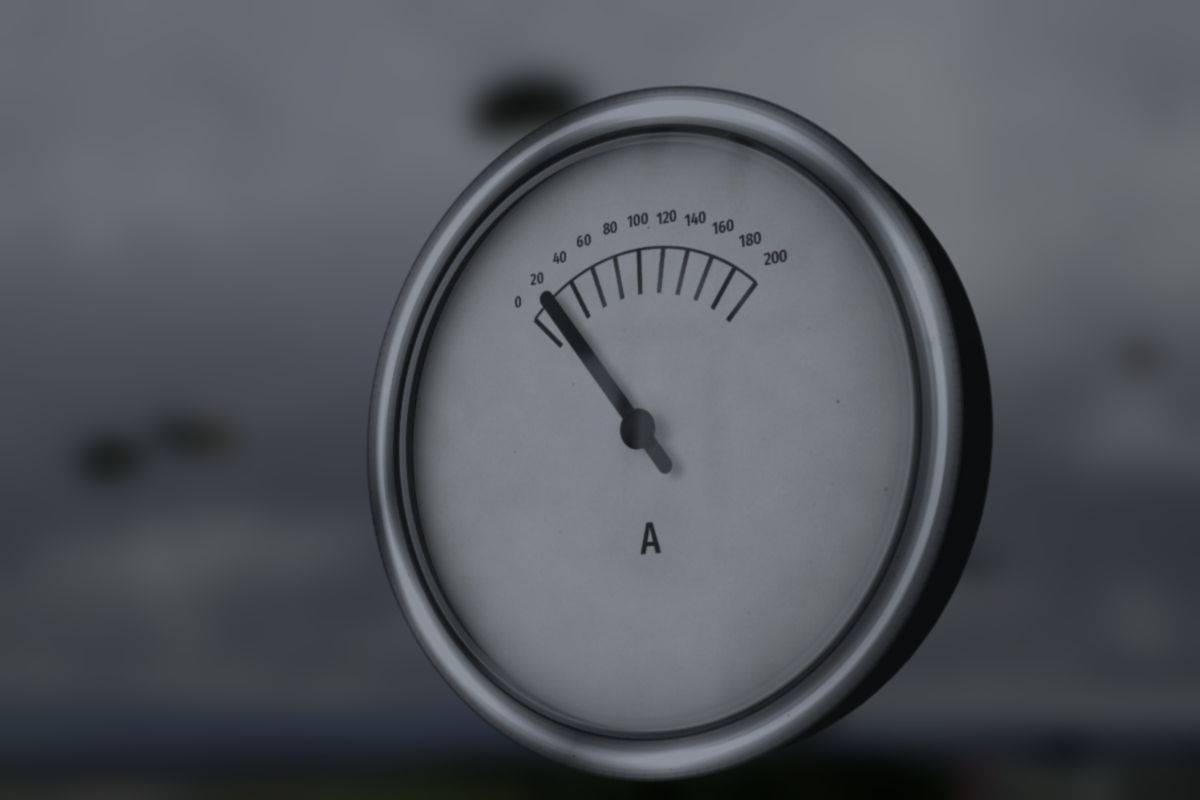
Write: **20** A
